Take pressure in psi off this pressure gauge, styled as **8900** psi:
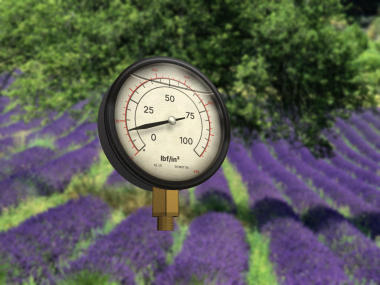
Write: **10** psi
